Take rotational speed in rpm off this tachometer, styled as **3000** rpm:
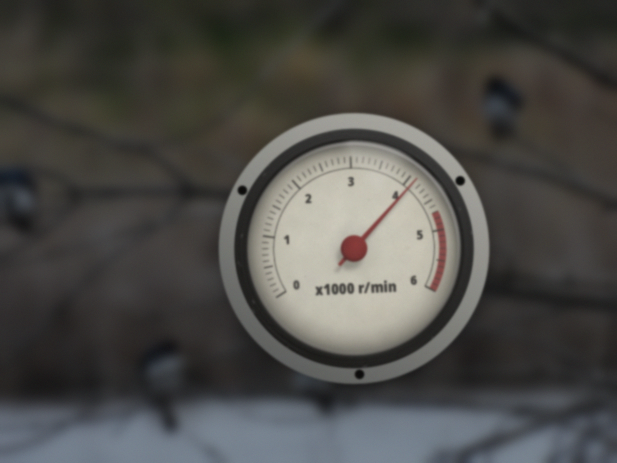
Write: **4100** rpm
